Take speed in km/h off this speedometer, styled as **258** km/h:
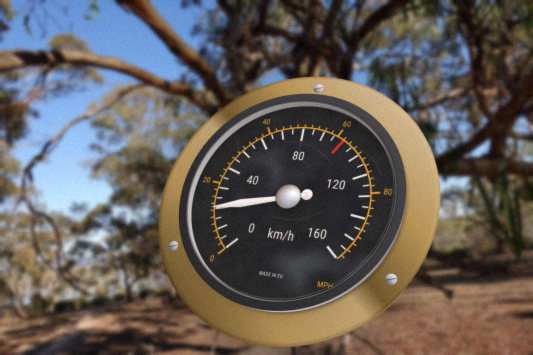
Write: **20** km/h
